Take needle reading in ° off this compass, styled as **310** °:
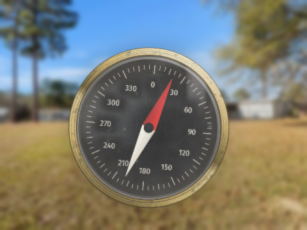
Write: **20** °
